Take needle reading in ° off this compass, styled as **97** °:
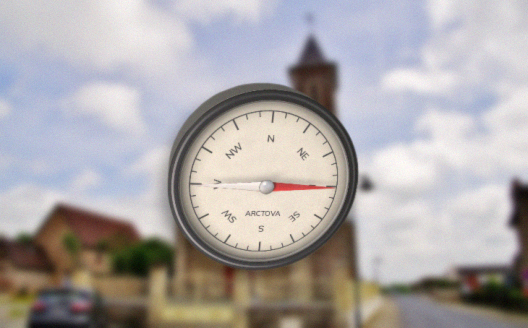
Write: **90** °
